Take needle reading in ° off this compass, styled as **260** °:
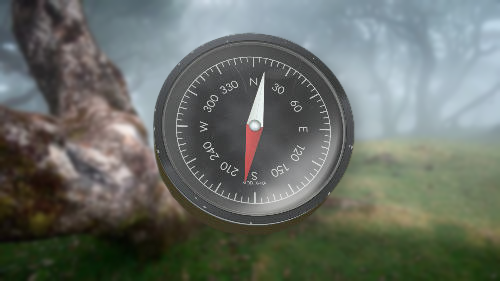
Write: **190** °
